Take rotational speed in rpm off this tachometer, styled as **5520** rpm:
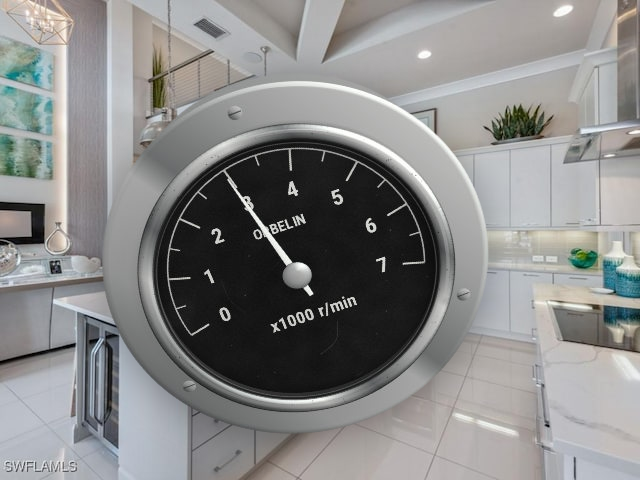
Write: **3000** rpm
